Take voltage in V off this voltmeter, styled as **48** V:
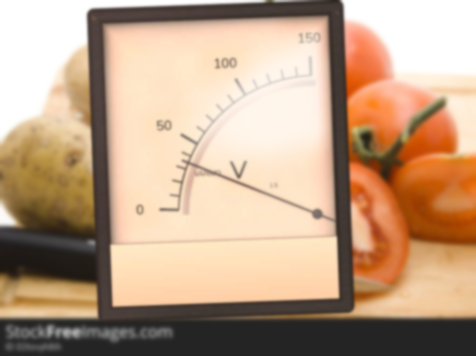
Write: **35** V
